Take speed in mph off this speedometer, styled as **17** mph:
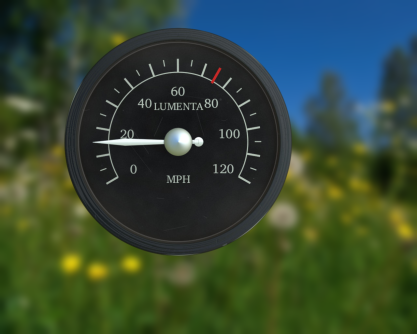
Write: **15** mph
